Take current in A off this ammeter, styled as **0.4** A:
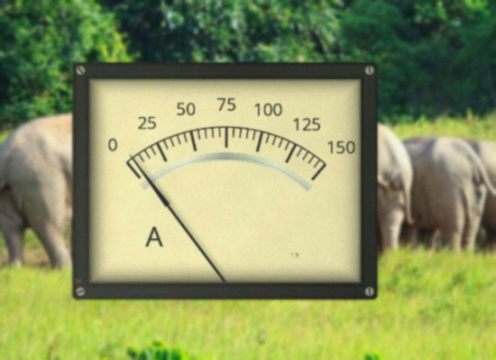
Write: **5** A
